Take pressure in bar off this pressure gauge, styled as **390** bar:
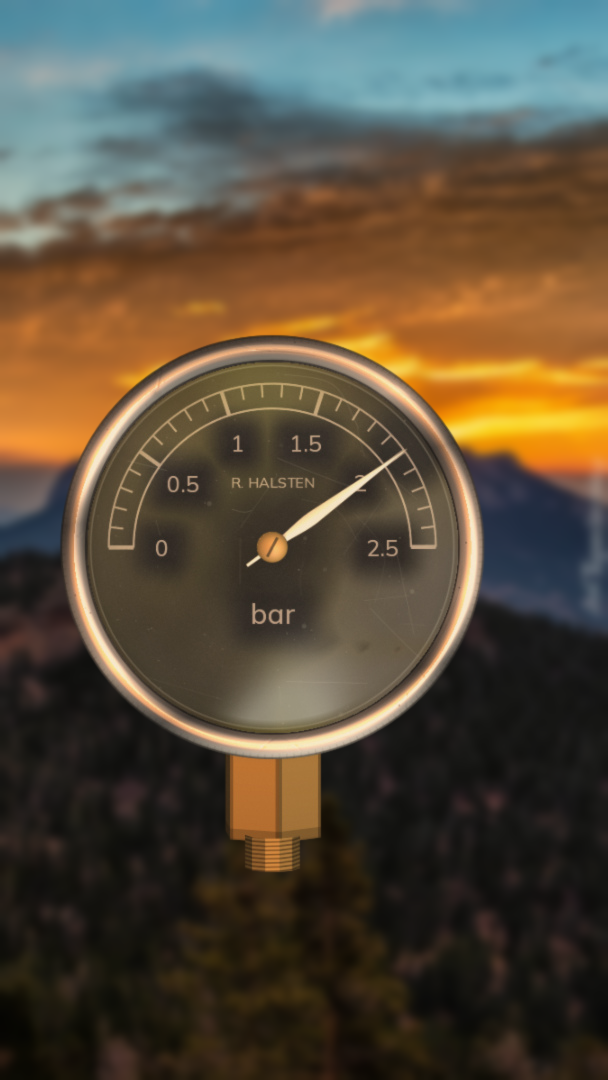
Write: **2** bar
